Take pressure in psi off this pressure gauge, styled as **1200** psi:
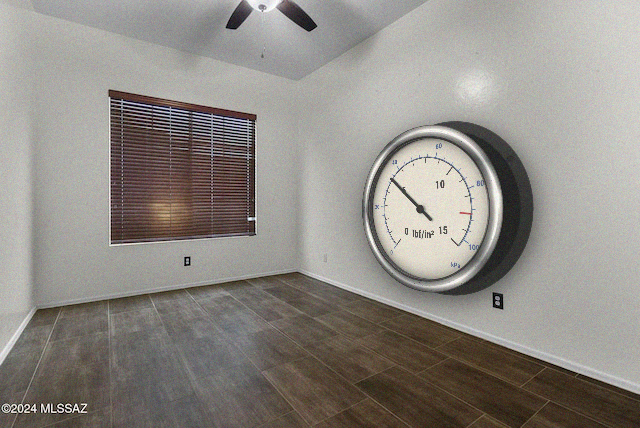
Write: **5** psi
